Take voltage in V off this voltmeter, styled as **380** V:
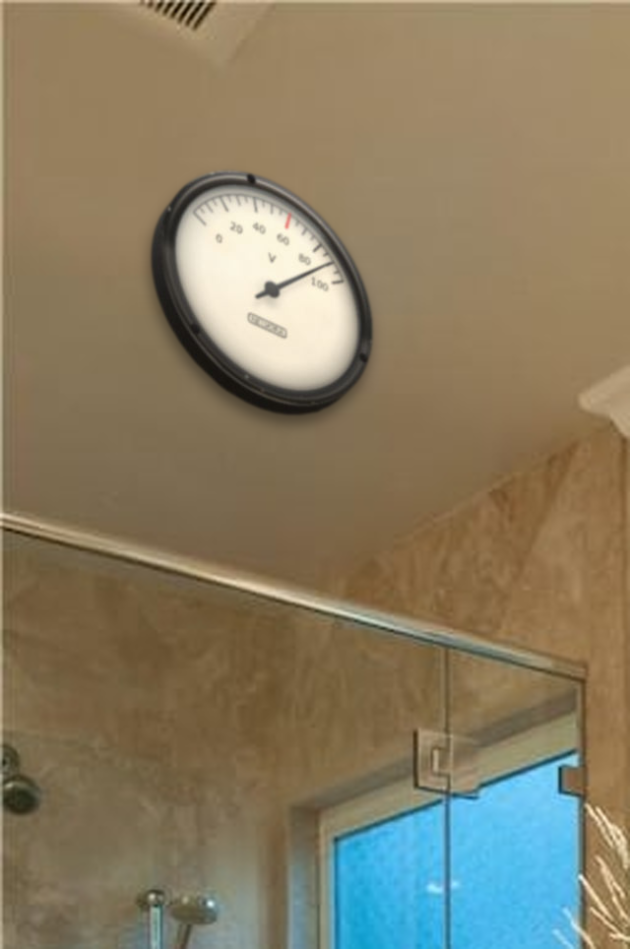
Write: **90** V
